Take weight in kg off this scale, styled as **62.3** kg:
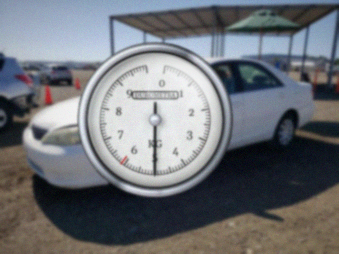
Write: **5** kg
